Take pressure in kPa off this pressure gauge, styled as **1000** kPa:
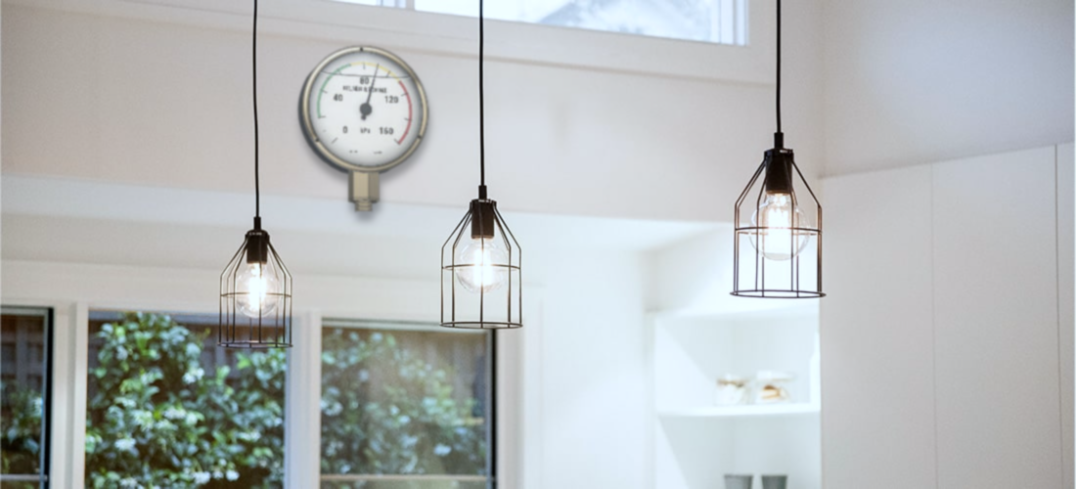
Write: **90** kPa
